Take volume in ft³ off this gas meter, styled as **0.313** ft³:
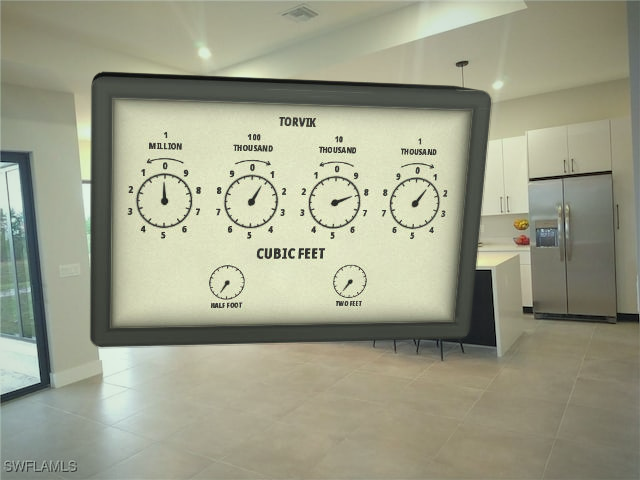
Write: **8100** ft³
